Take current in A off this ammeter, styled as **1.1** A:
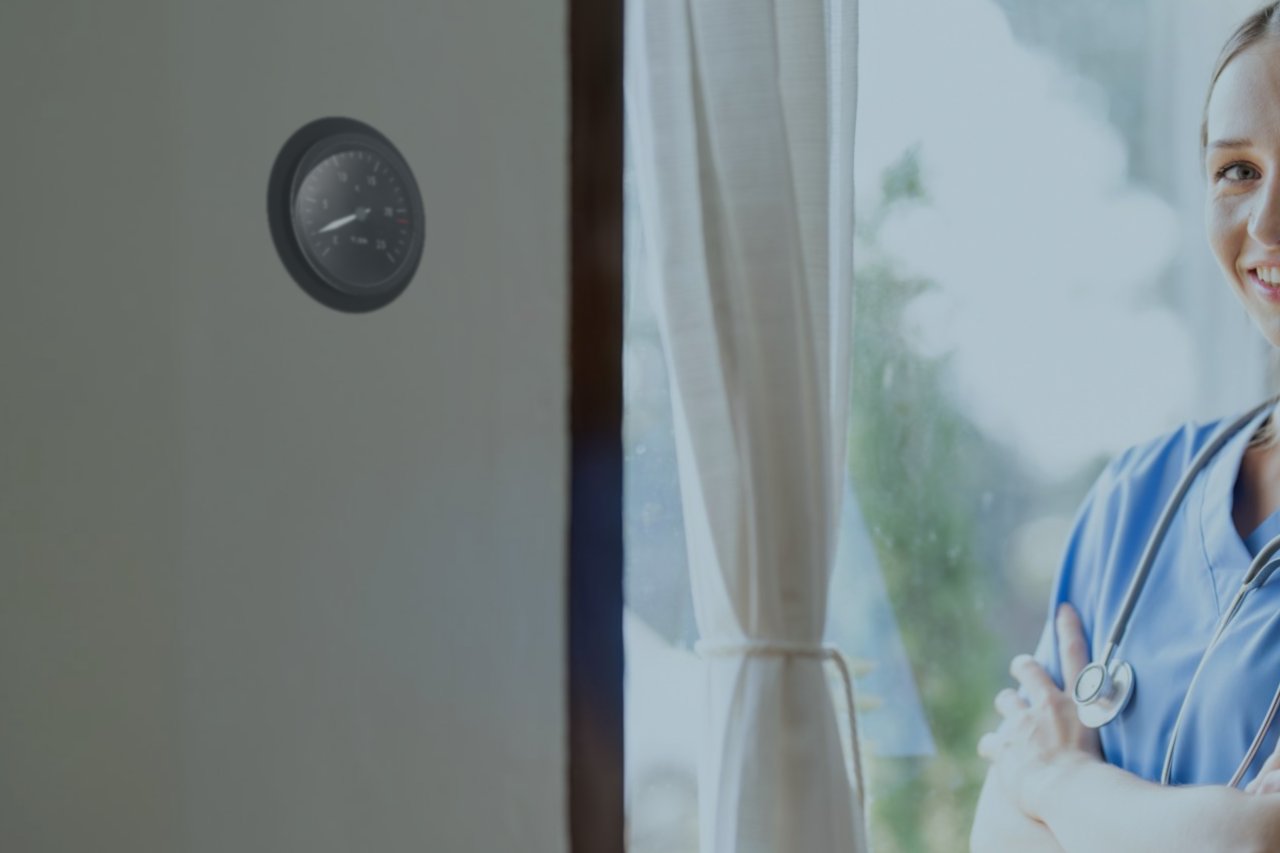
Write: **2** A
